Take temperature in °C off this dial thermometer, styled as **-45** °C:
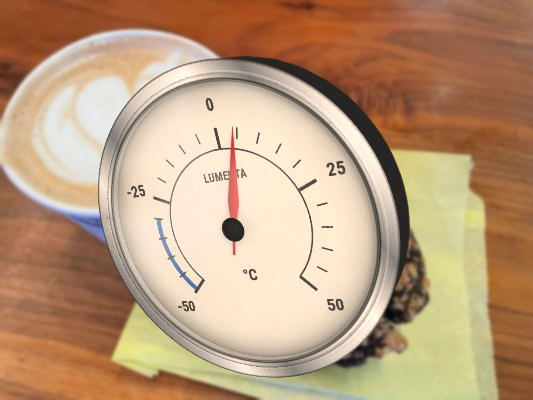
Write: **5** °C
